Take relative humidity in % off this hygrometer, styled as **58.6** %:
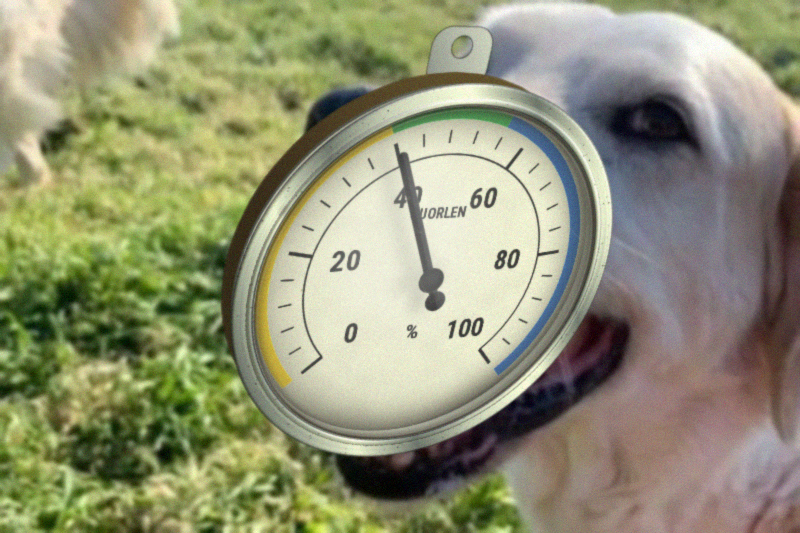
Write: **40** %
